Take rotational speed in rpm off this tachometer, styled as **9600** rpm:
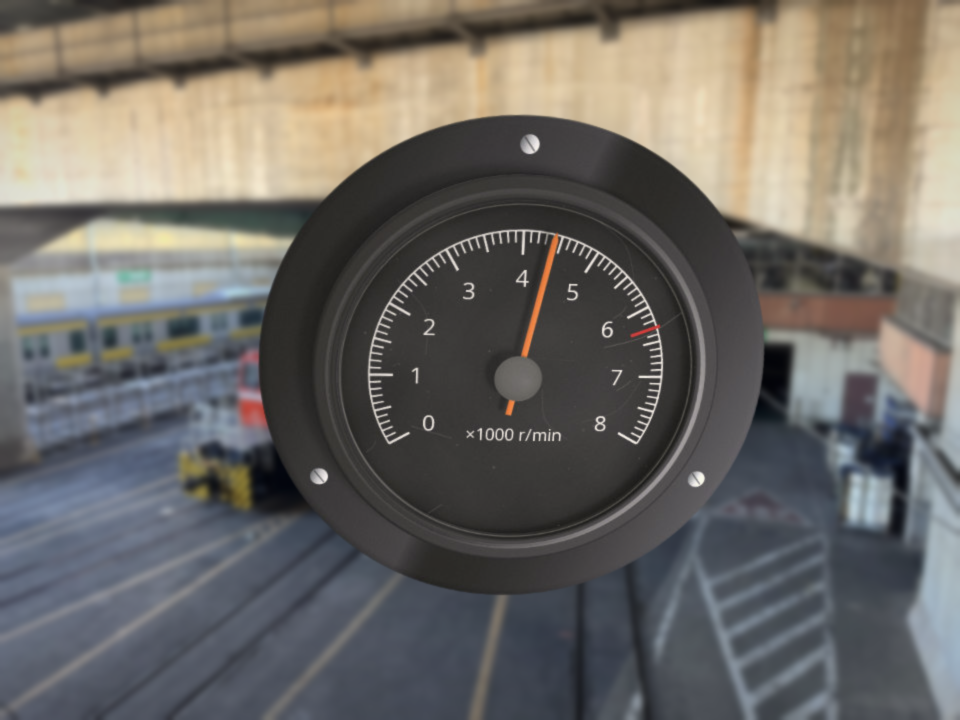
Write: **4400** rpm
